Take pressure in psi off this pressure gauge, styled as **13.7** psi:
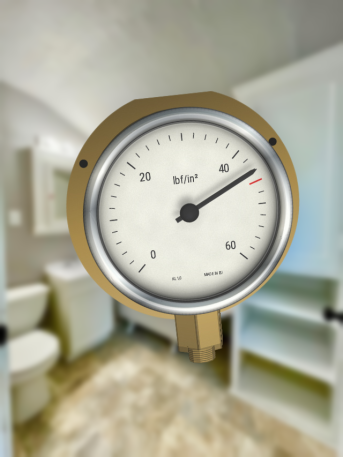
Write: **44** psi
